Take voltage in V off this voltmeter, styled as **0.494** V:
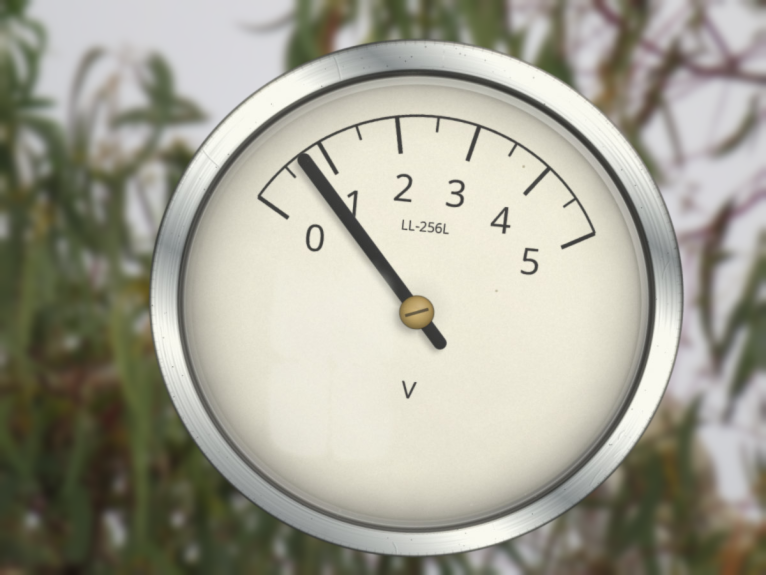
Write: **0.75** V
